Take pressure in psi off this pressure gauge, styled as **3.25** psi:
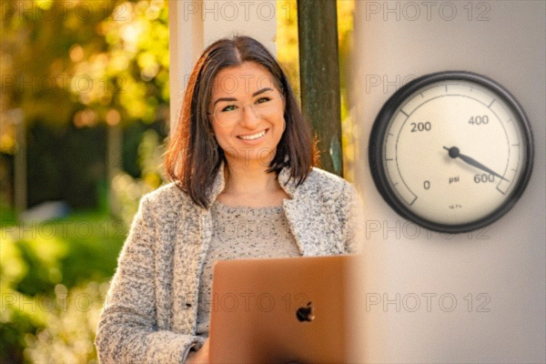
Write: **575** psi
